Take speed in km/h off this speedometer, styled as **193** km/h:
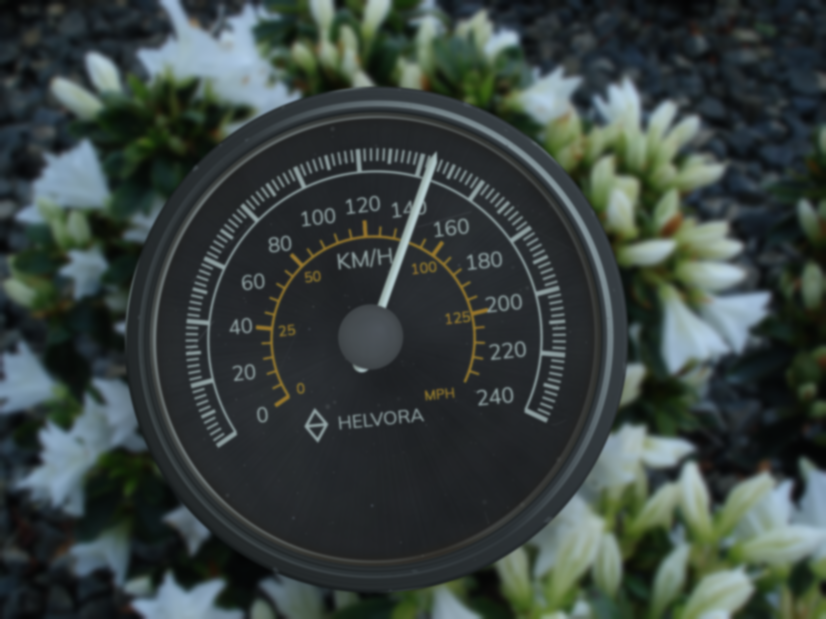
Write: **144** km/h
